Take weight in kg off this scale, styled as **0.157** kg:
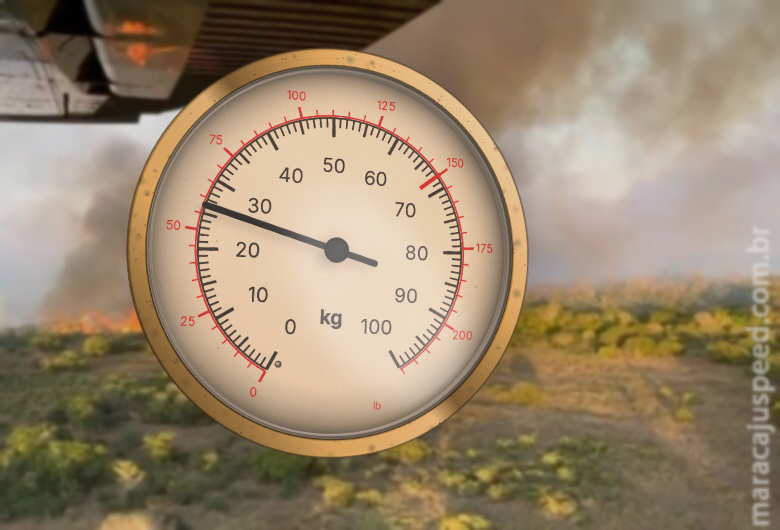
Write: **26** kg
